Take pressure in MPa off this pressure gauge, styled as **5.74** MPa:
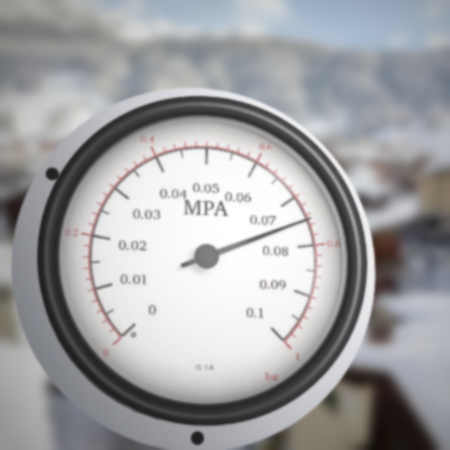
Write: **0.075** MPa
